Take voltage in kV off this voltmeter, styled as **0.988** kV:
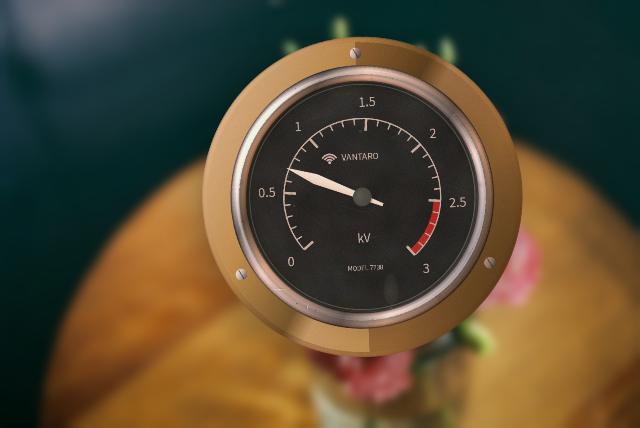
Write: **0.7** kV
